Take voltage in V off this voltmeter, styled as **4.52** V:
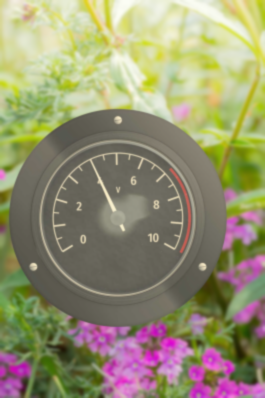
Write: **4** V
